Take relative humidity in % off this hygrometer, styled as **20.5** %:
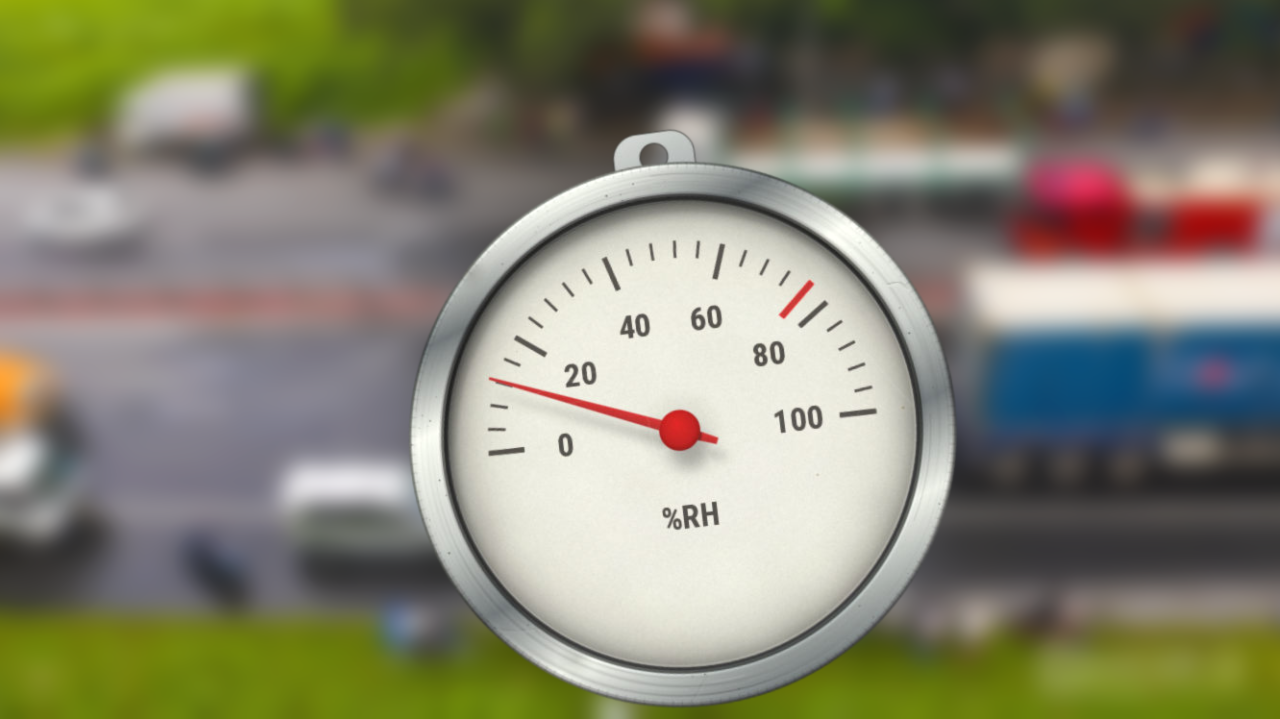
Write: **12** %
